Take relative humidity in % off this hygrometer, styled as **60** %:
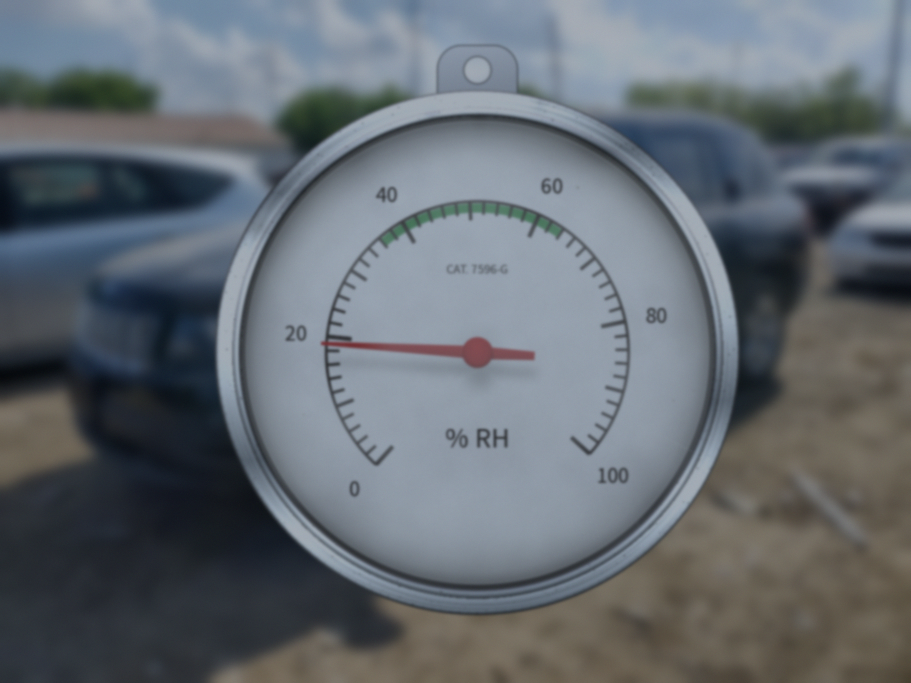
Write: **19** %
